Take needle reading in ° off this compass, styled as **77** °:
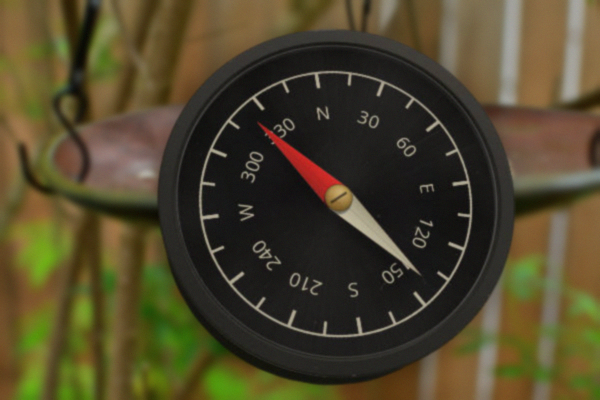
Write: **322.5** °
